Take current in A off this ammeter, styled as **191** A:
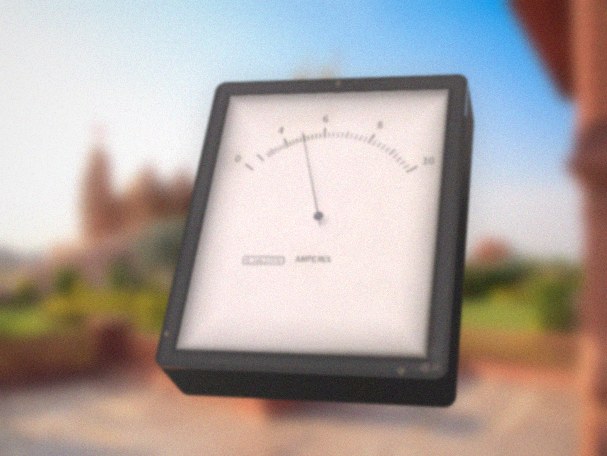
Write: **5** A
